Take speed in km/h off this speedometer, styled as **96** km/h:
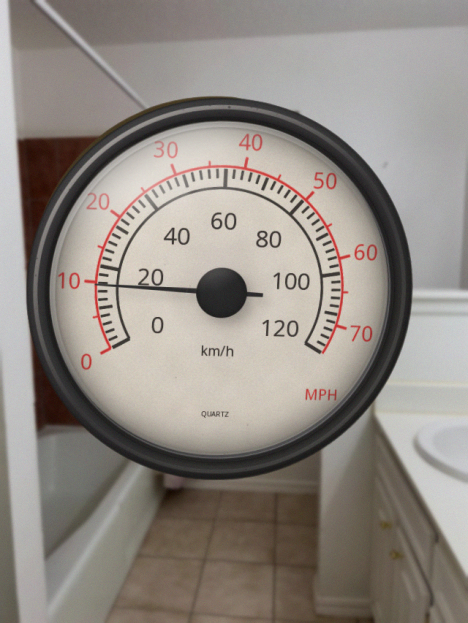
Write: **16** km/h
